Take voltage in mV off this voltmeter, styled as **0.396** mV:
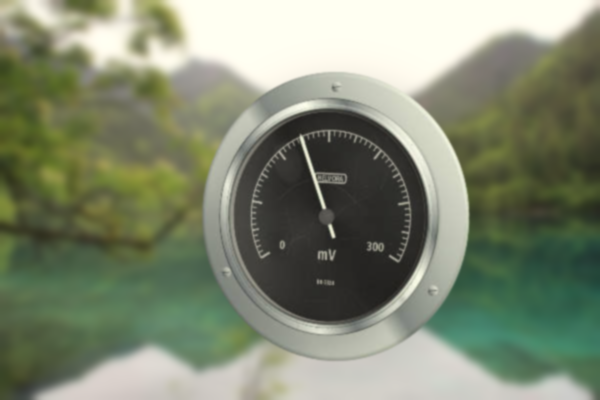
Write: **125** mV
